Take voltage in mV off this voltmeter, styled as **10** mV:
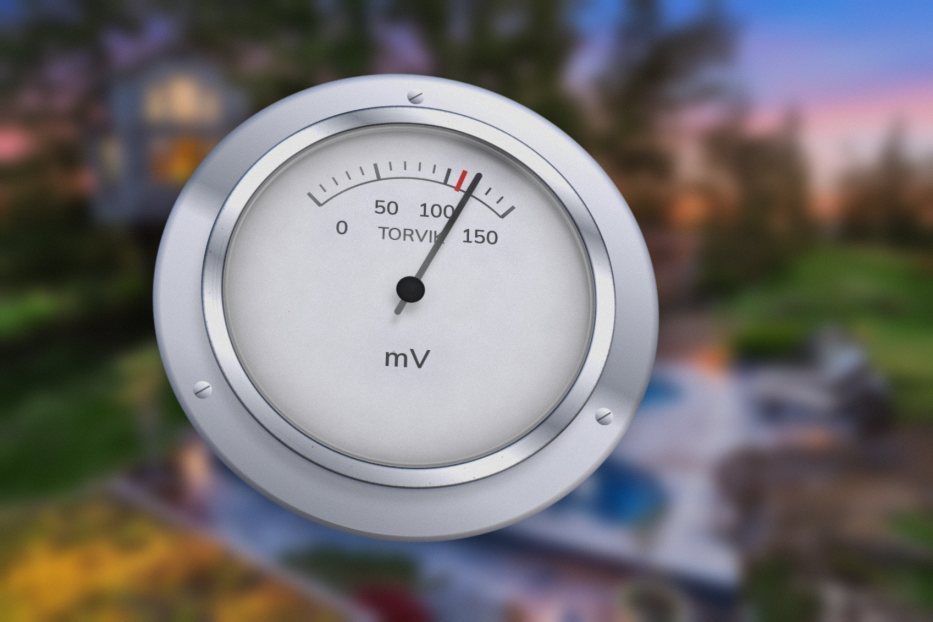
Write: **120** mV
